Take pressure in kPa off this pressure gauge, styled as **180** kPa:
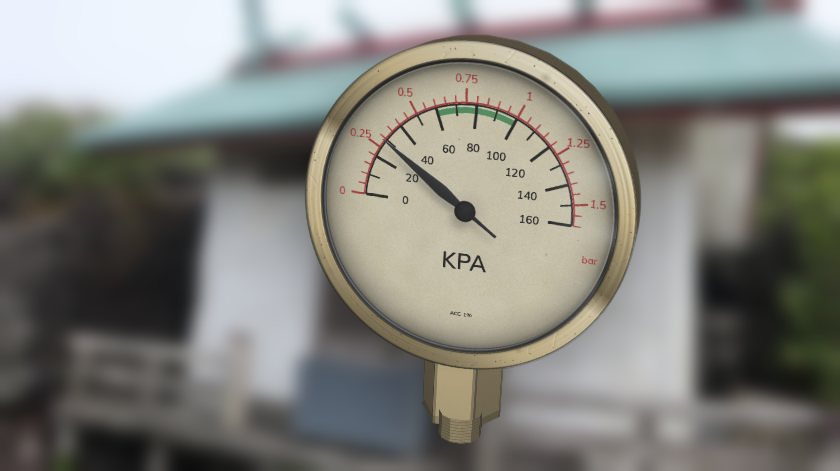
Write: **30** kPa
